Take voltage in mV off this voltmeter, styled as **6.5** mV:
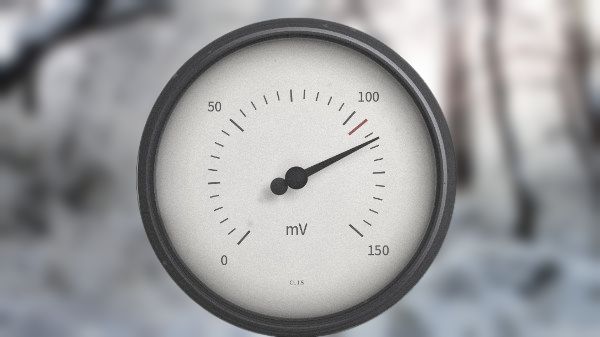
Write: **112.5** mV
